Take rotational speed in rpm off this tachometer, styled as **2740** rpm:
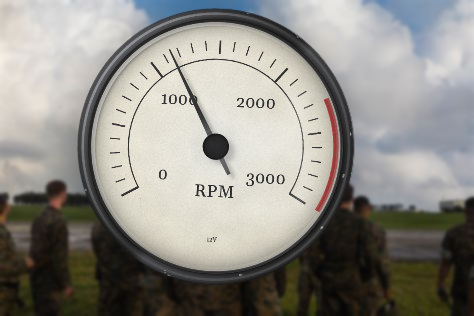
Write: **1150** rpm
